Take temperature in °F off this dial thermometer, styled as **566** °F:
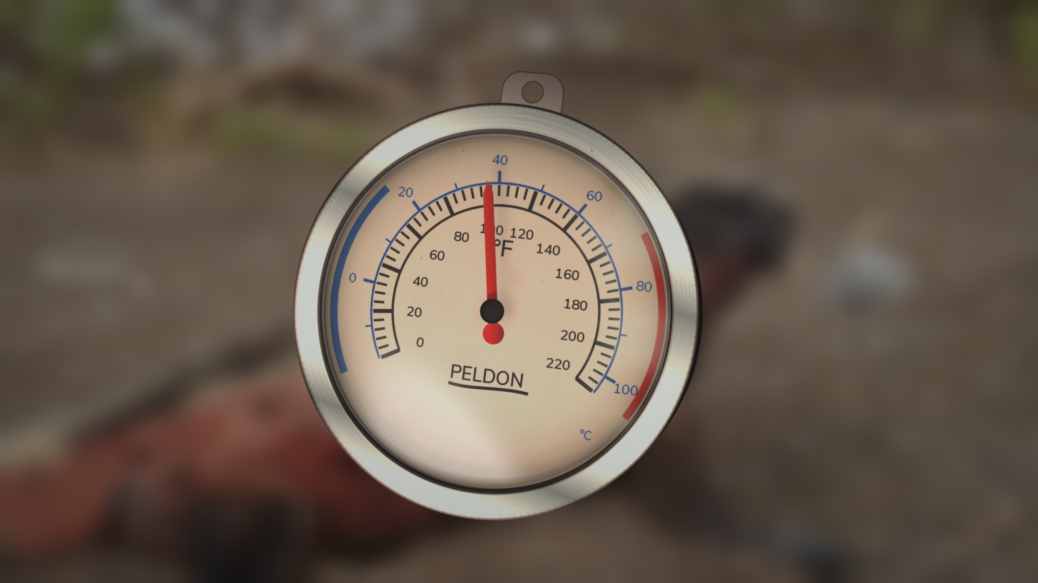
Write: **100** °F
